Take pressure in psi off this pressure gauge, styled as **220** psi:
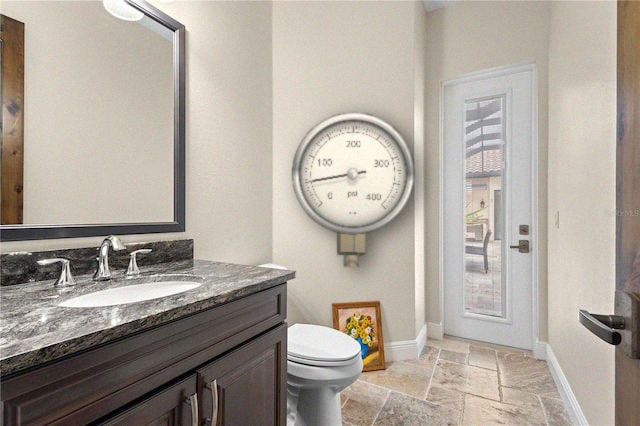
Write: **50** psi
